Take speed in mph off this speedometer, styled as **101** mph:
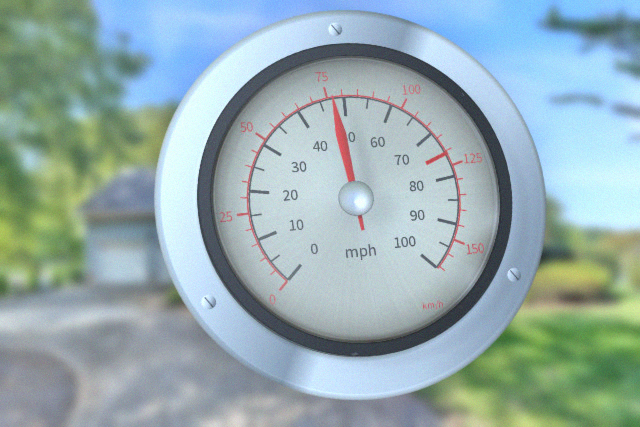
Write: **47.5** mph
